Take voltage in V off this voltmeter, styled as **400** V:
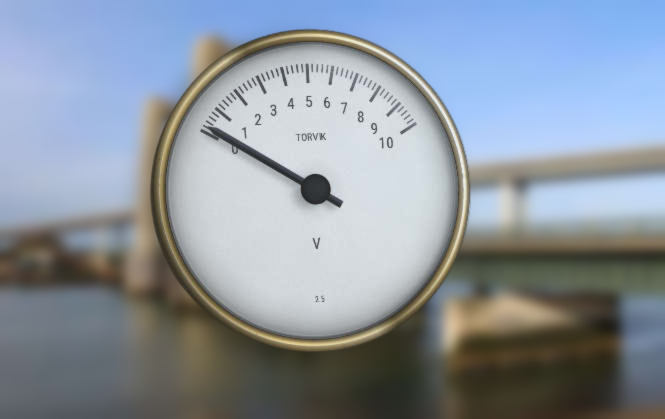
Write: **0.2** V
